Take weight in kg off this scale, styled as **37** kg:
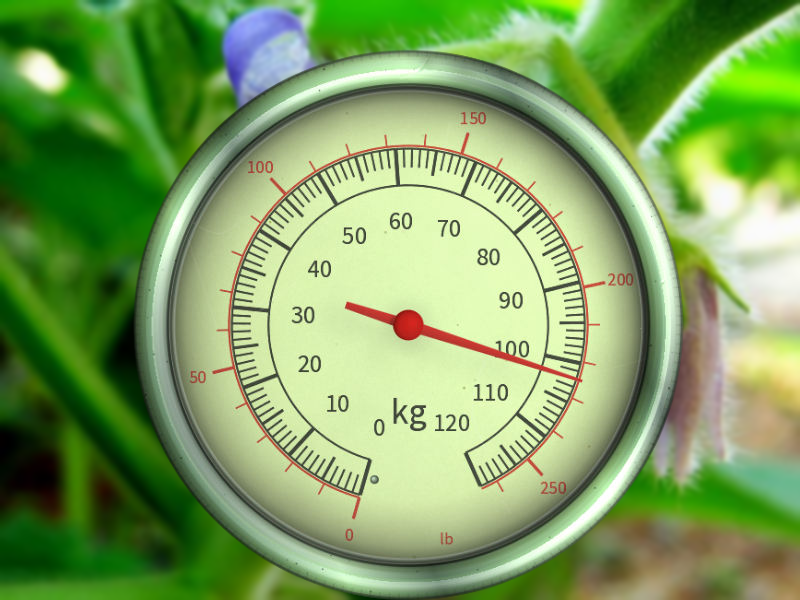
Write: **102** kg
